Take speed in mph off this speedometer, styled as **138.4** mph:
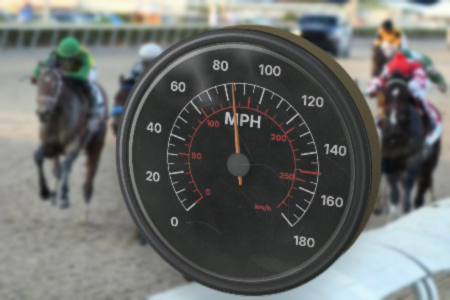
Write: **85** mph
